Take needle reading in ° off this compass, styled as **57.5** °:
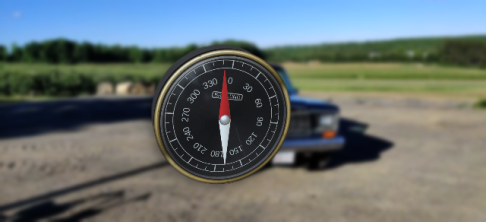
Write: **350** °
